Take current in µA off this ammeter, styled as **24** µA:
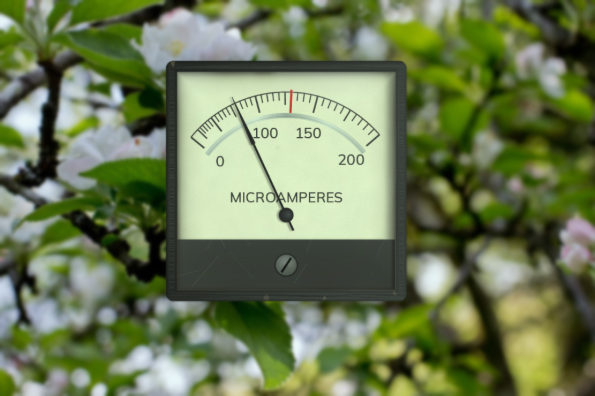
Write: **80** µA
